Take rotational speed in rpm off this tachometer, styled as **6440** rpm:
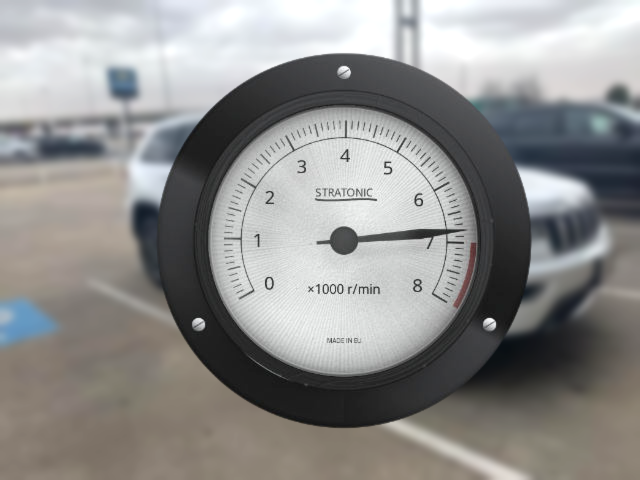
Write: **6800** rpm
